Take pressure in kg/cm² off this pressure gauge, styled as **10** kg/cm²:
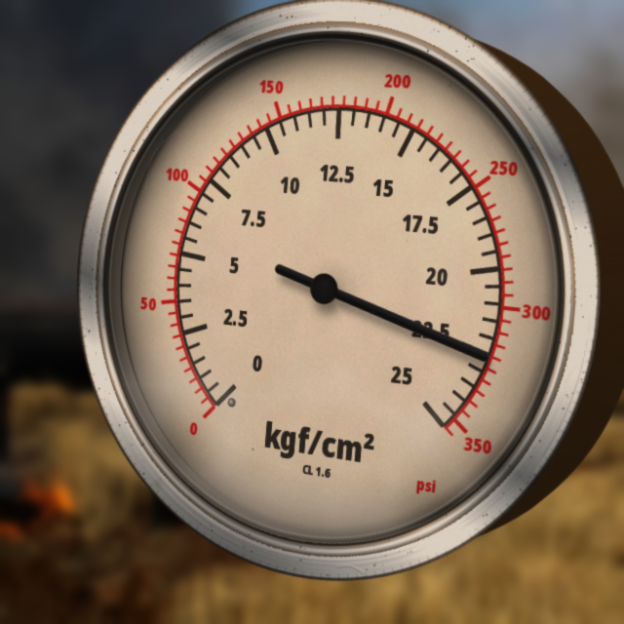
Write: **22.5** kg/cm²
